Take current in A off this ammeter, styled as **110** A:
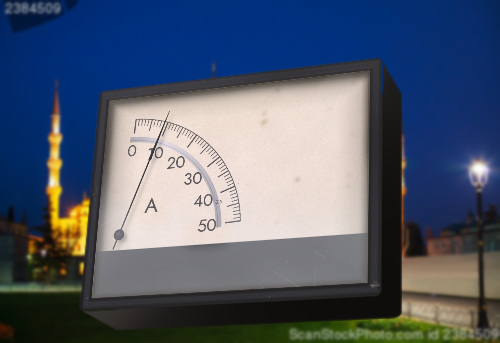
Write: **10** A
